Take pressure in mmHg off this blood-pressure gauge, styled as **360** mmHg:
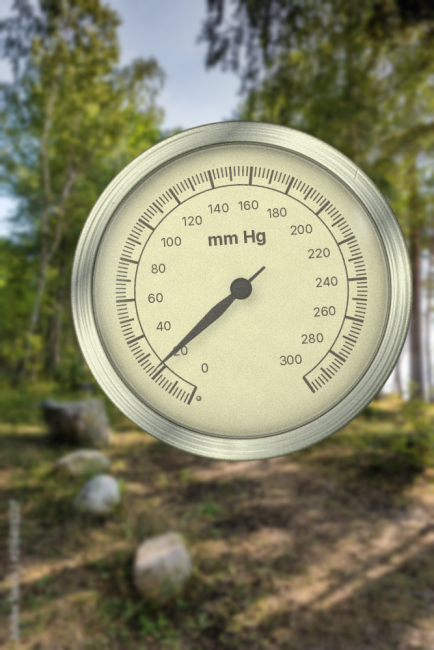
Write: **22** mmHg
